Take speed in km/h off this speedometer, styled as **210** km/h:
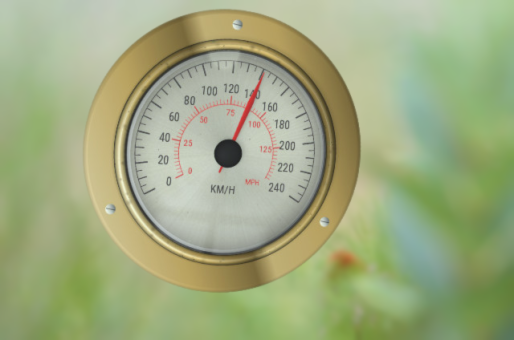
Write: **140** km/h
